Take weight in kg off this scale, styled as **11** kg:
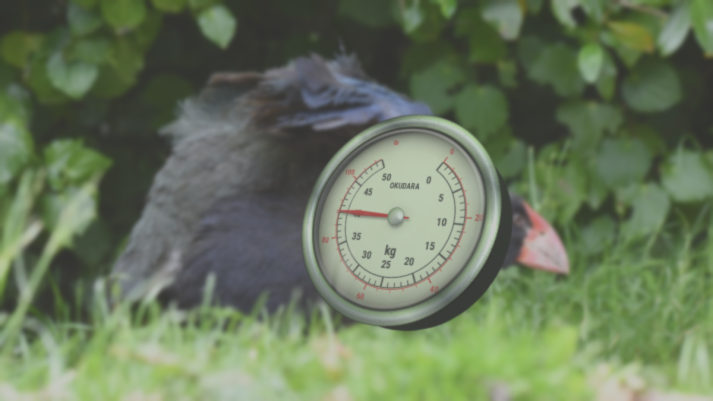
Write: **40** kg
